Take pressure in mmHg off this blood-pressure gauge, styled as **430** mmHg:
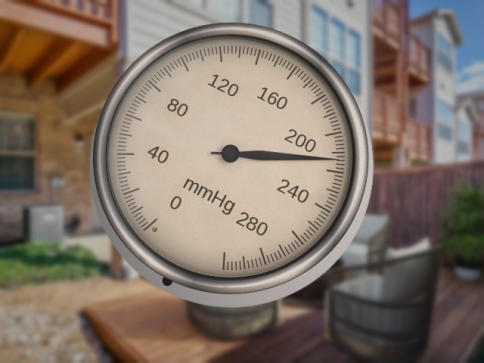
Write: **214** mmHg
